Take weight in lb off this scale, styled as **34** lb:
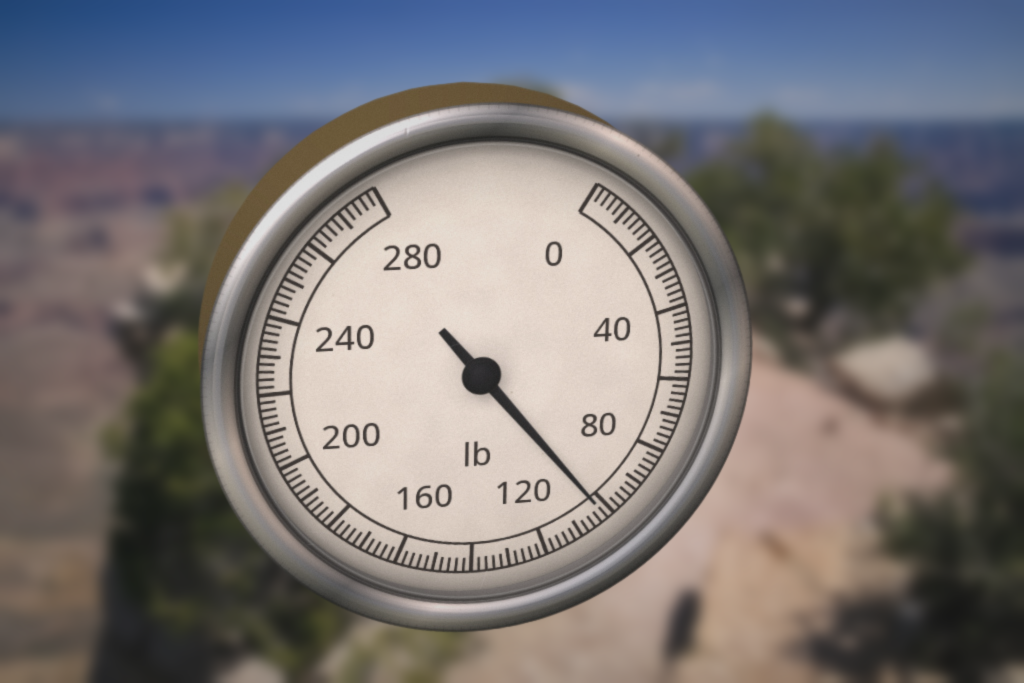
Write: **102** lb
